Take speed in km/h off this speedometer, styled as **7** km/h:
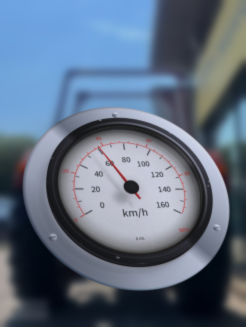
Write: **60** km/h
